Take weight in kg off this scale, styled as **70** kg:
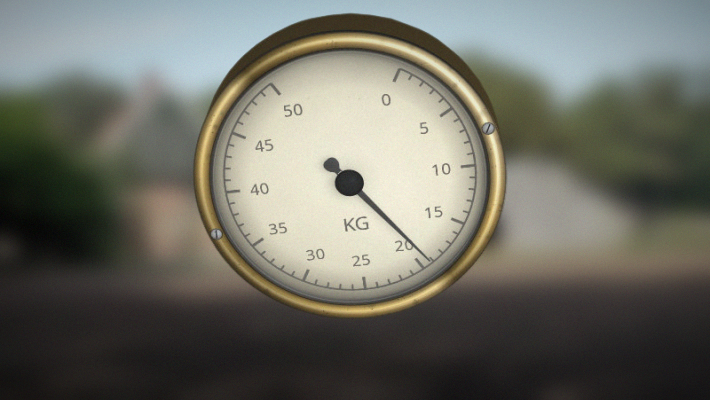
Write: **19** kg
